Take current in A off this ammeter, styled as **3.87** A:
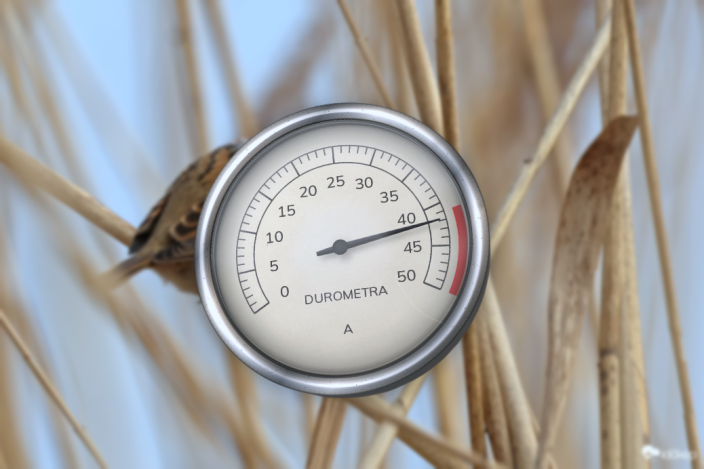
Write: **42** A
